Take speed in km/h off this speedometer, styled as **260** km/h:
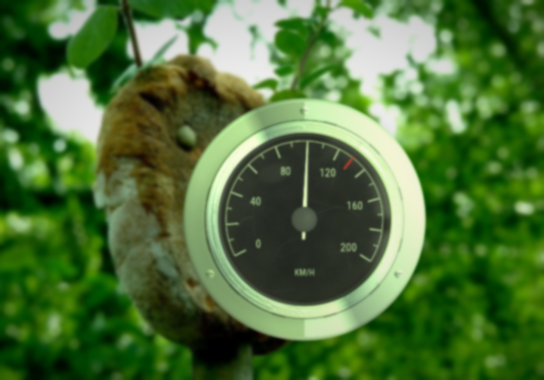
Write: **100** km/h
